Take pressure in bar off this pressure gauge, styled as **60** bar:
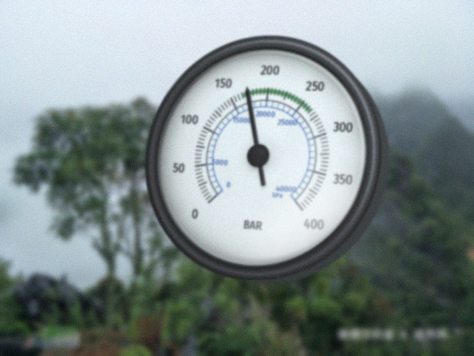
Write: **175** bar
